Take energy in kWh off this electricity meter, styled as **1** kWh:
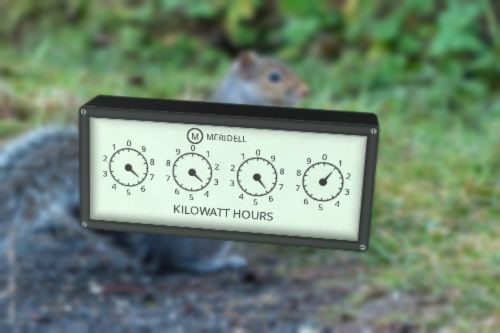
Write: **6361** kWh
